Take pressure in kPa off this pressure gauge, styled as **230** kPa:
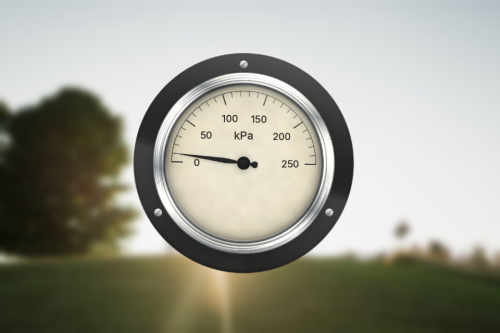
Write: **10** kPa
